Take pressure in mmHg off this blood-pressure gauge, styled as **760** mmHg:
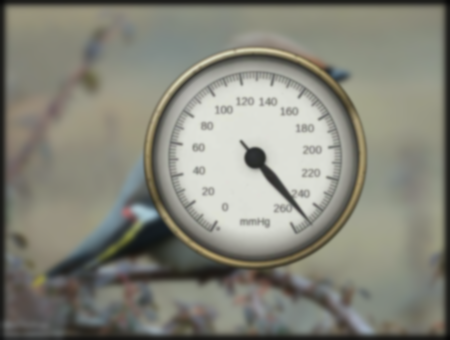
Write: **250** mmHg
